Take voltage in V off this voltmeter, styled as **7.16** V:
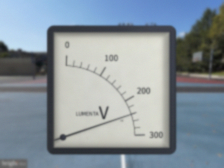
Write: **240** V
